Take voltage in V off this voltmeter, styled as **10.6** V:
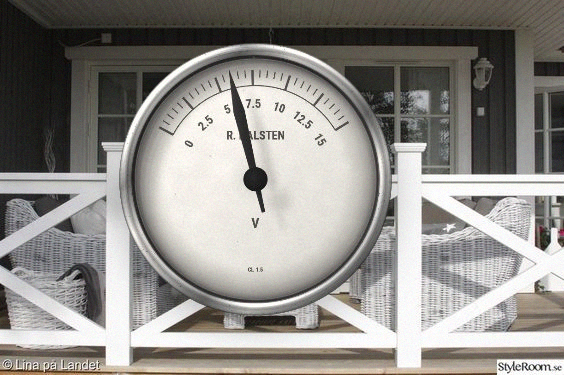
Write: **6** V
